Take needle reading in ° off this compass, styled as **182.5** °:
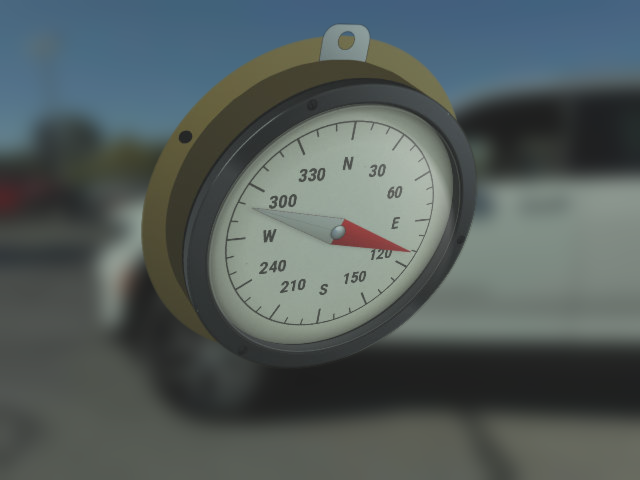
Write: **110** °
